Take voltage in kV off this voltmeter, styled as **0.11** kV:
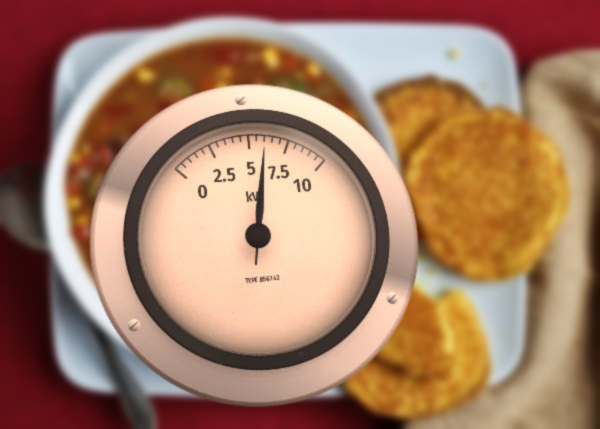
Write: **6** kV
